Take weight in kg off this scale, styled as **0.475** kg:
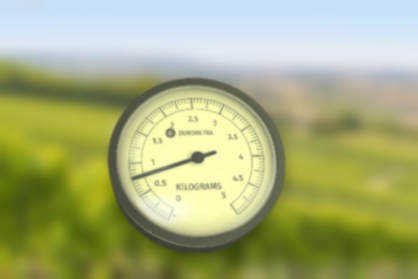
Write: **0.75** kg
